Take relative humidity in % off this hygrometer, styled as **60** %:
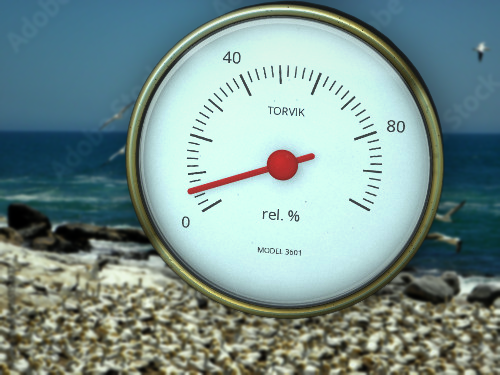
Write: **6** %
